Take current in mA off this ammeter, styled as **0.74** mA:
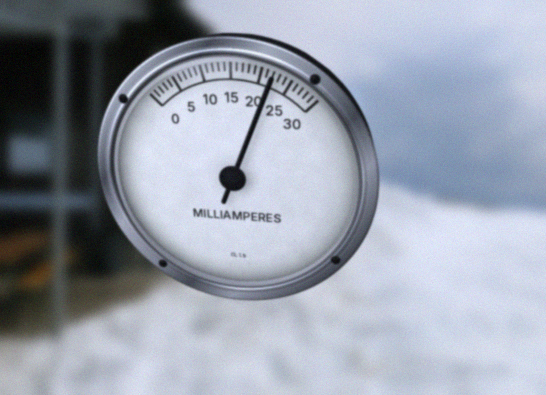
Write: **22** mA
